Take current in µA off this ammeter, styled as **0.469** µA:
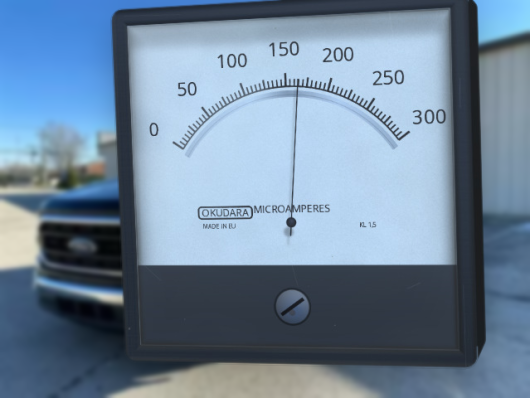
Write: **165** µA
